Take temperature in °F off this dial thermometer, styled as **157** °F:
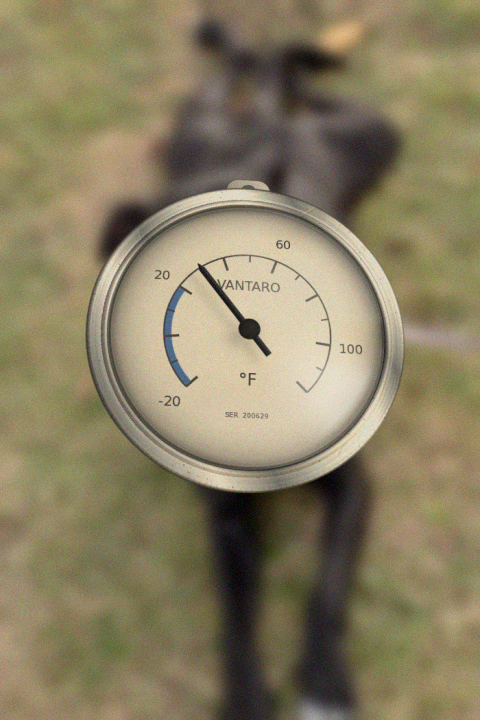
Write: **30** °F
